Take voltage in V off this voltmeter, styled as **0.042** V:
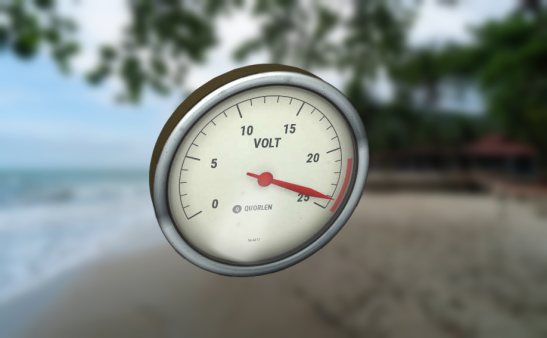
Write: **24** V
